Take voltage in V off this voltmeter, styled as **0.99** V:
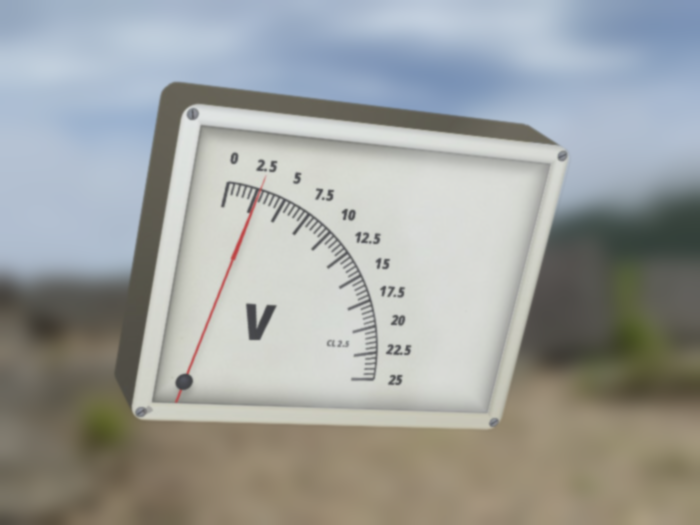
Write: **2.5** V
